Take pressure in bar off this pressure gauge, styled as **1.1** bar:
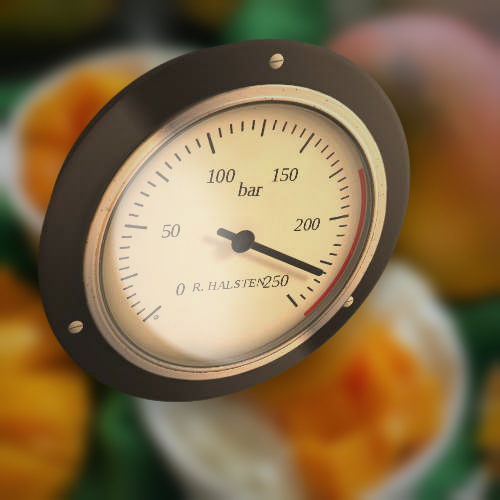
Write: **230** bar
